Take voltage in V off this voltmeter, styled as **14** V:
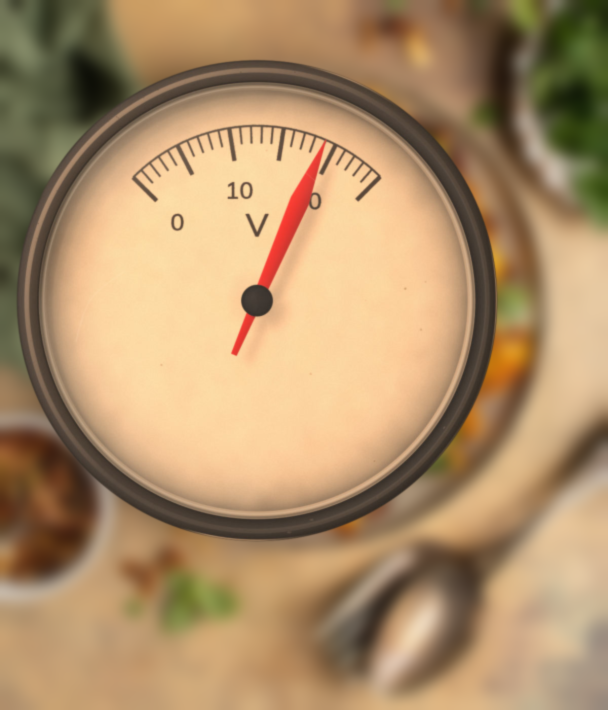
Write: **19** V
